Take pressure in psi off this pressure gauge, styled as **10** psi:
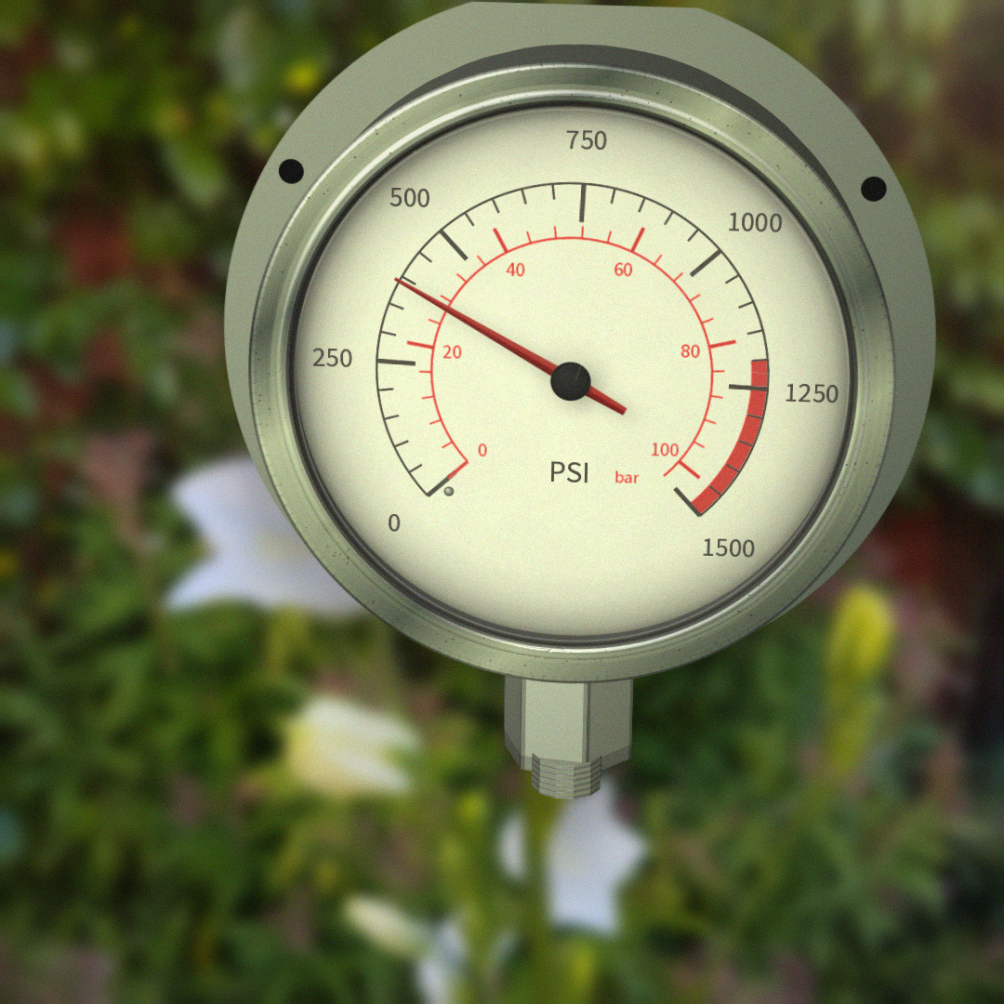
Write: **400** psi
